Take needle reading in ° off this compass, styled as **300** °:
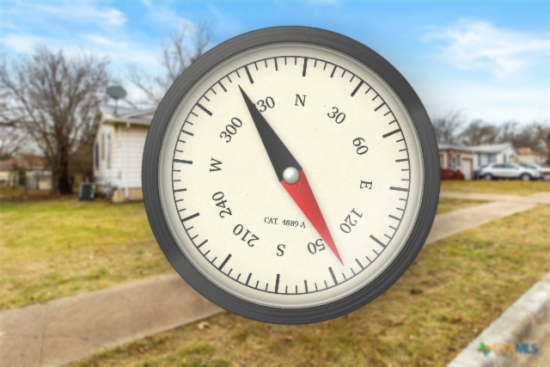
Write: **142.5** °
